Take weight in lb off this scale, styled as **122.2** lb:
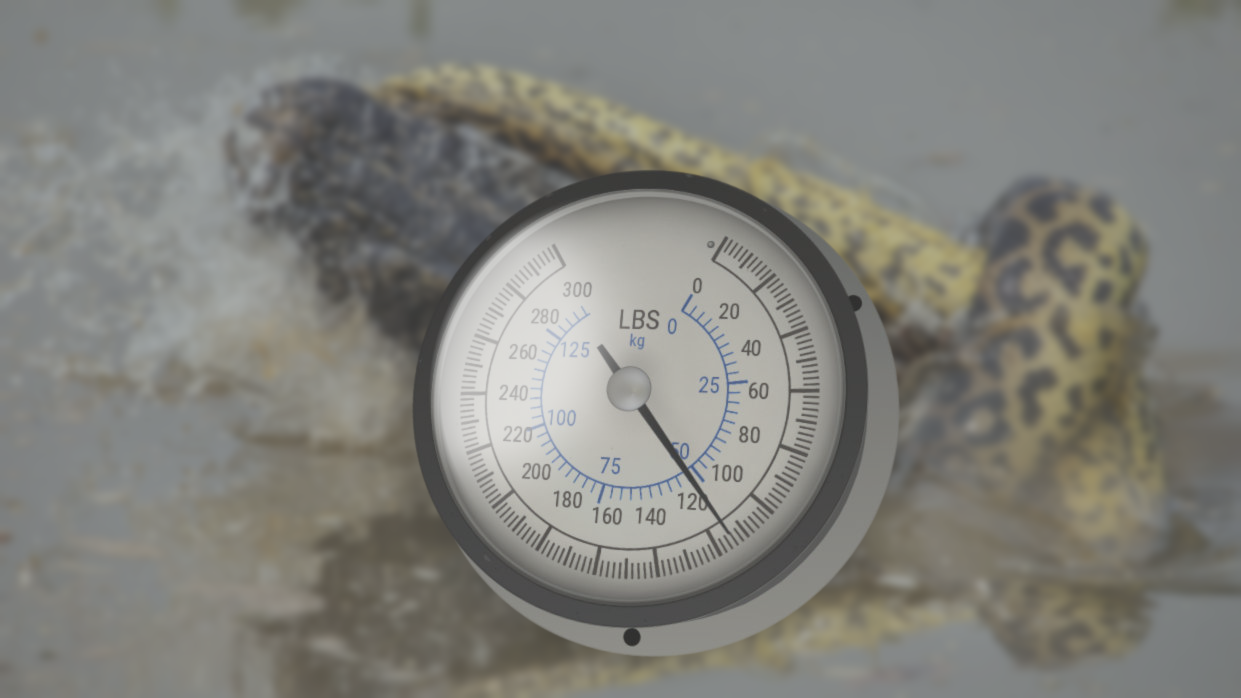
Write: **114** lb
